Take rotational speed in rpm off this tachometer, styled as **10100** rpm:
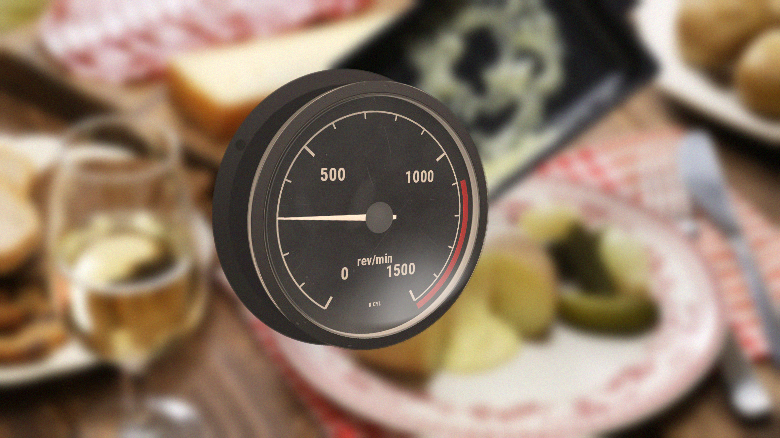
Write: **300** rpm
